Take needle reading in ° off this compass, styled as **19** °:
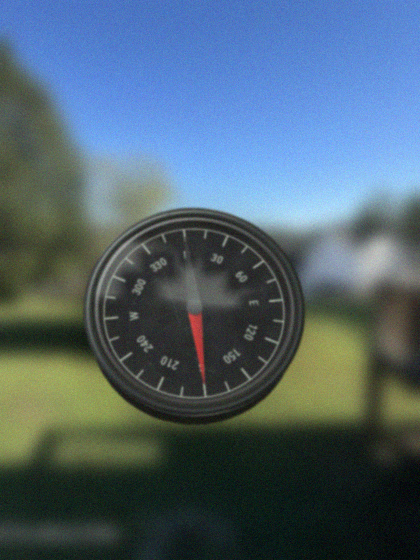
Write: **180** °
